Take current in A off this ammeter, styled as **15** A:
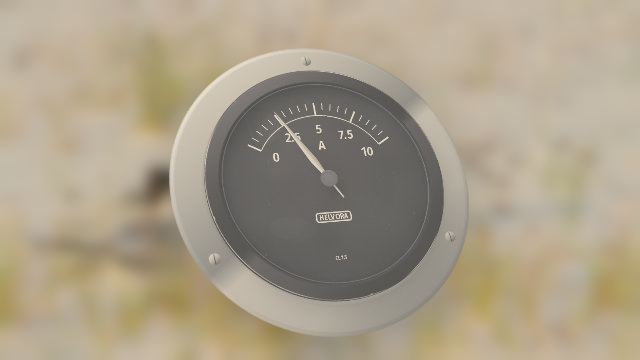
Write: **2.5** A
